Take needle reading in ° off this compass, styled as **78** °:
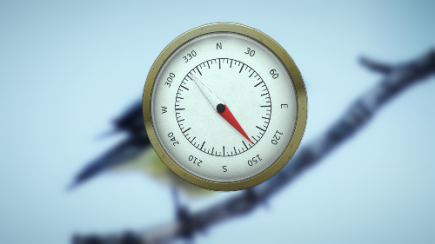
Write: **140** °
